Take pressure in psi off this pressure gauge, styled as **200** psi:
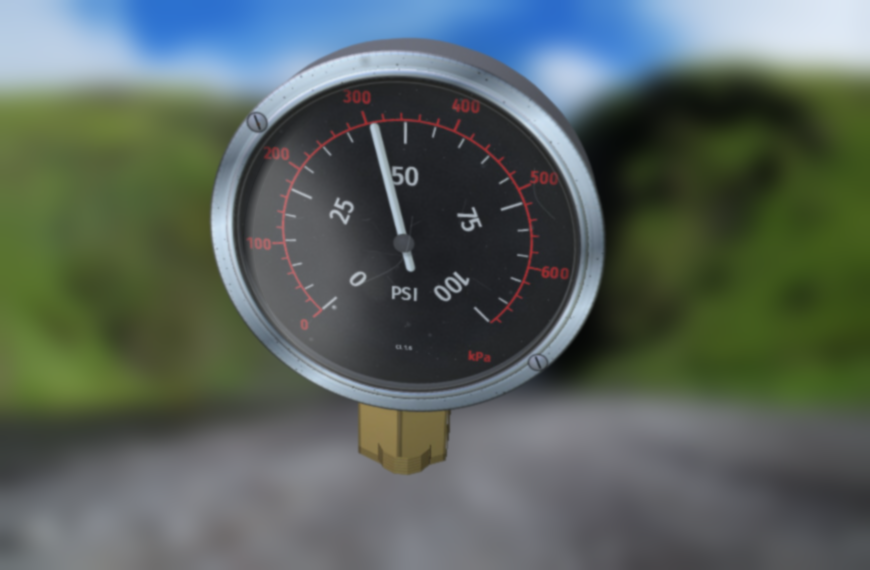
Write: **45** psi
